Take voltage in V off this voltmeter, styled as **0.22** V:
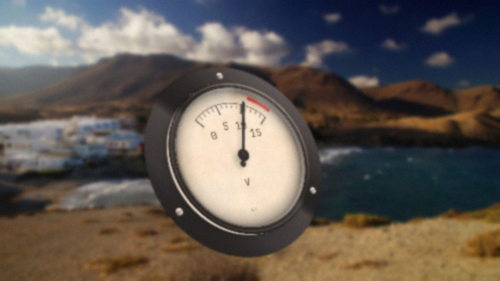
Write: **10** V
